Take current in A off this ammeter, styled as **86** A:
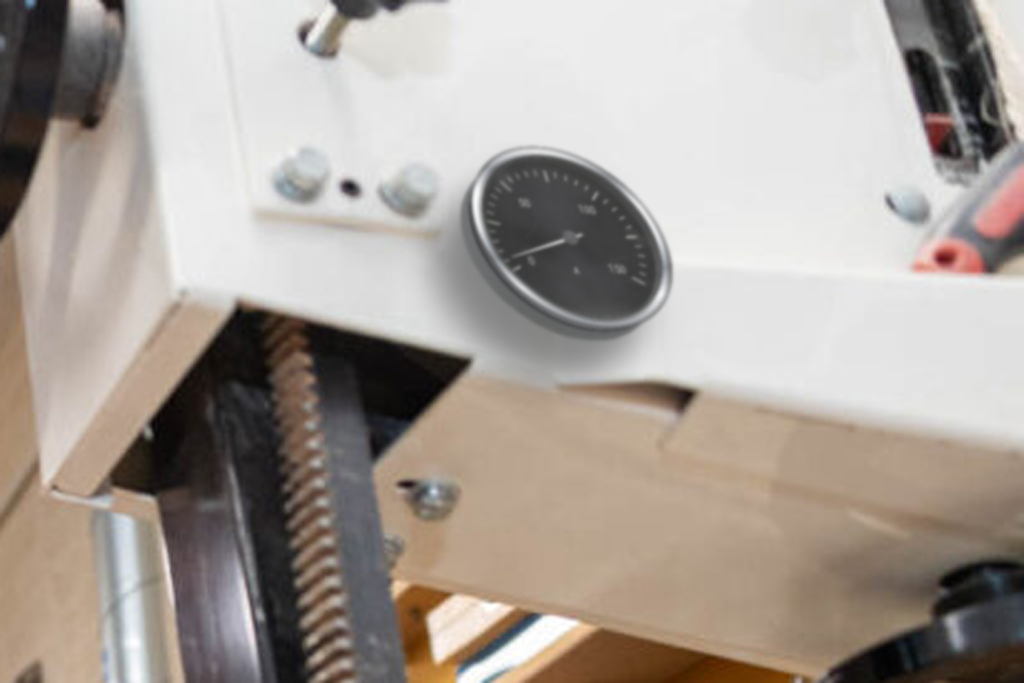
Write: **5** A
